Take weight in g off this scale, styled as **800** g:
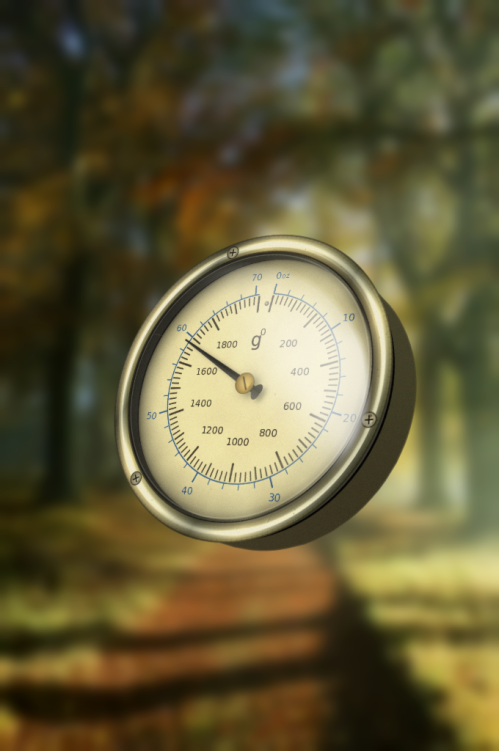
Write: **1680** g
